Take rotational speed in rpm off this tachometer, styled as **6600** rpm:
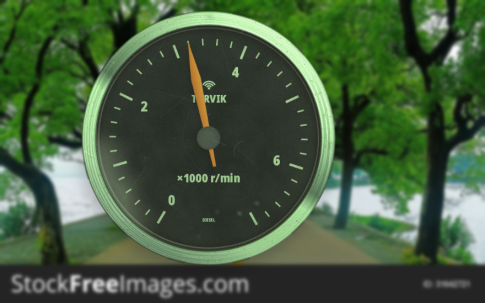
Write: **3200** rpm
